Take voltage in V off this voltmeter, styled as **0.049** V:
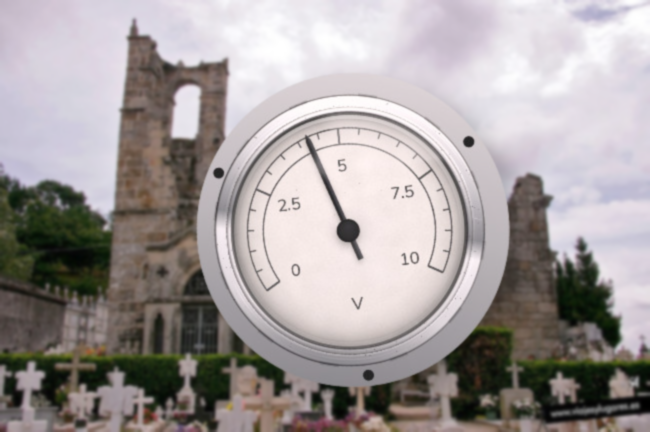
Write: **4.25** V
